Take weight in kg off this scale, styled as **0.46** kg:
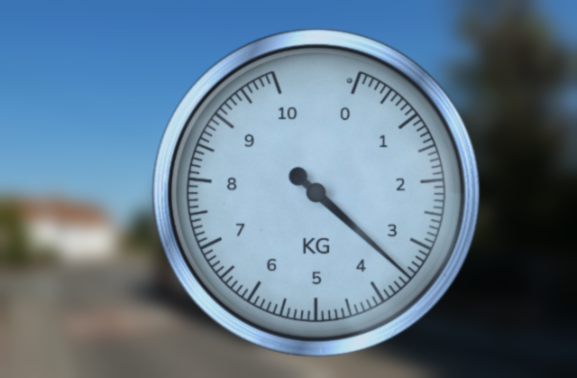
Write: **3.5** kg
